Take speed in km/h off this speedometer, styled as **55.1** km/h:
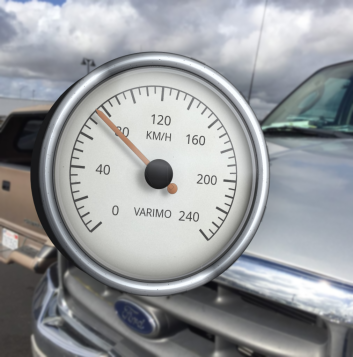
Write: **75** km/h
